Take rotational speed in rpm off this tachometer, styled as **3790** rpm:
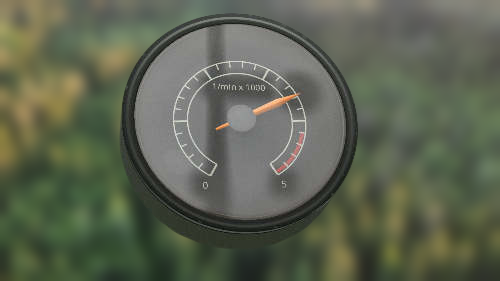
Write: **3600** rpm
